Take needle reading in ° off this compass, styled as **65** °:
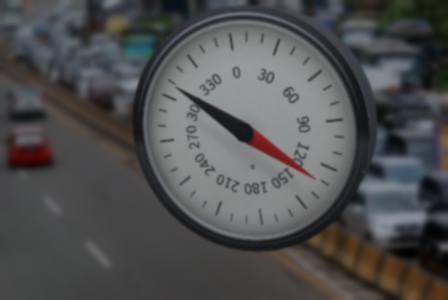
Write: **130** °
